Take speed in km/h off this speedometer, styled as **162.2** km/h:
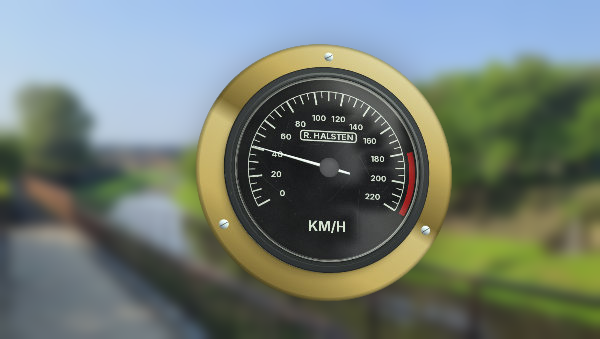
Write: **40** km/h
